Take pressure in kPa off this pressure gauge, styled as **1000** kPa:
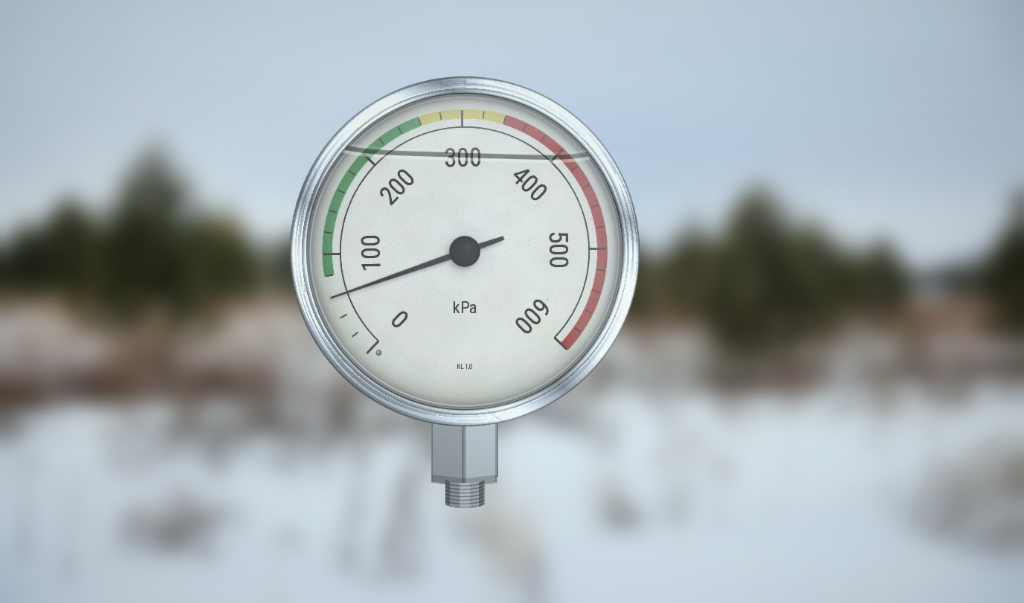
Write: **60** kPa
